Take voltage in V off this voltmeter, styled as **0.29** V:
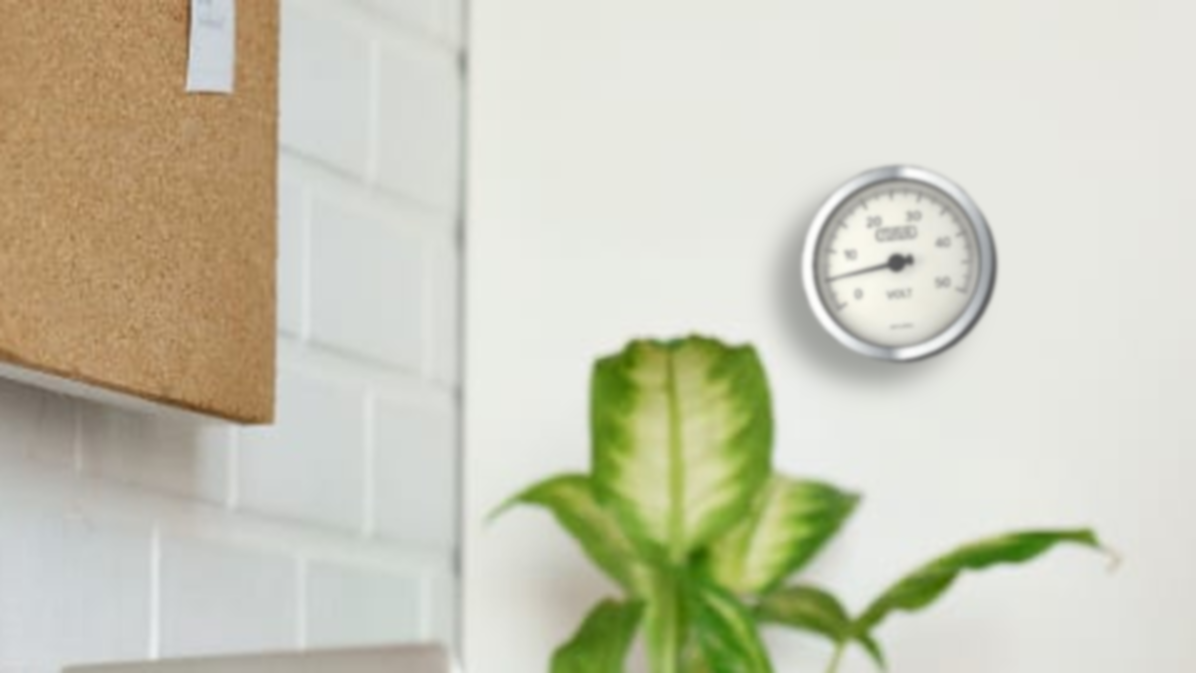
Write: **5** V
